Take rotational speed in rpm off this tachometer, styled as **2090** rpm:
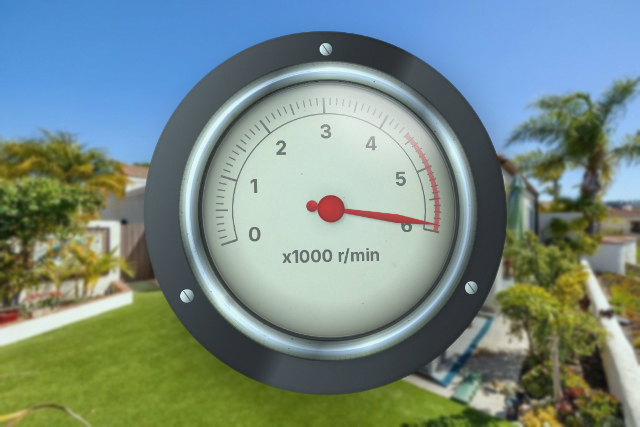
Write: **5900** rpm
